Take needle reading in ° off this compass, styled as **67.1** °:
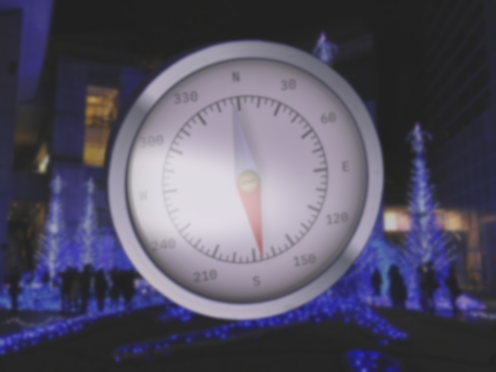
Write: **175** °
